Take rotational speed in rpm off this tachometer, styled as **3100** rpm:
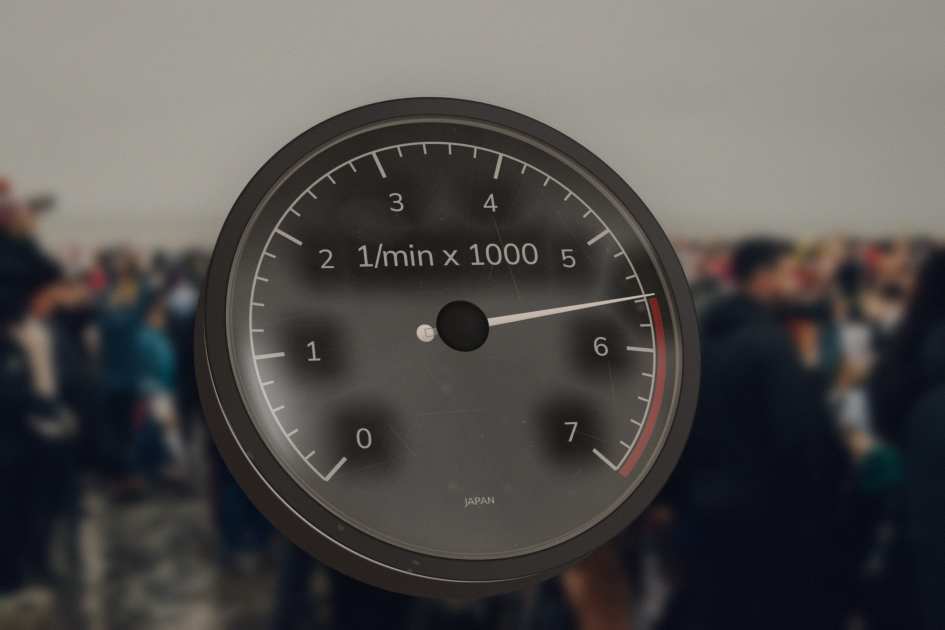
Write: **5600** rpm
